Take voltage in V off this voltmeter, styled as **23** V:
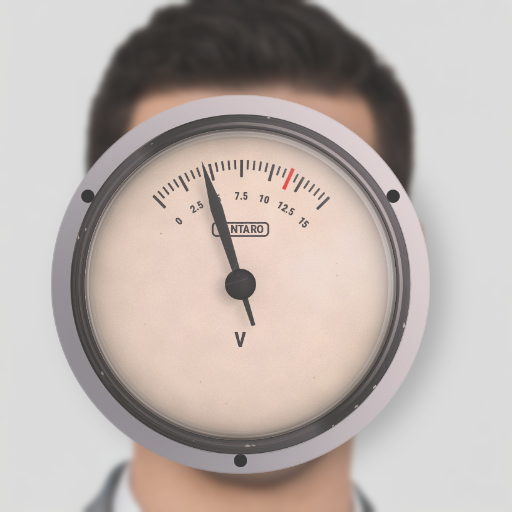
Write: **4.5** V
